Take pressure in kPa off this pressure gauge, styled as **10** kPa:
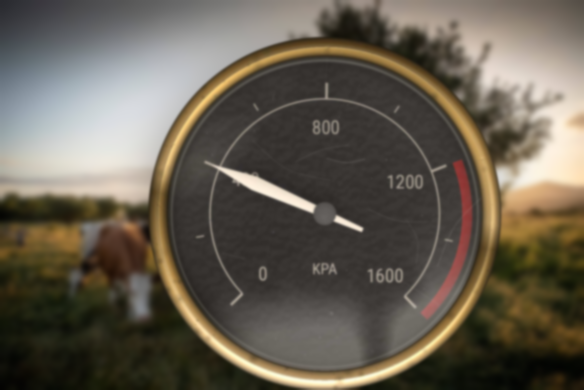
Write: **400** kPa
